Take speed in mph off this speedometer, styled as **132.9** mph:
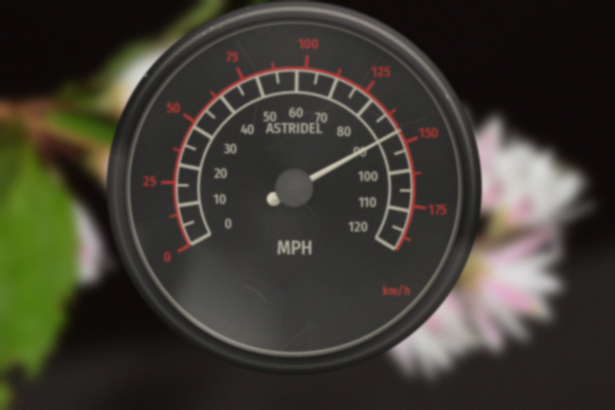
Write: **90** mph
